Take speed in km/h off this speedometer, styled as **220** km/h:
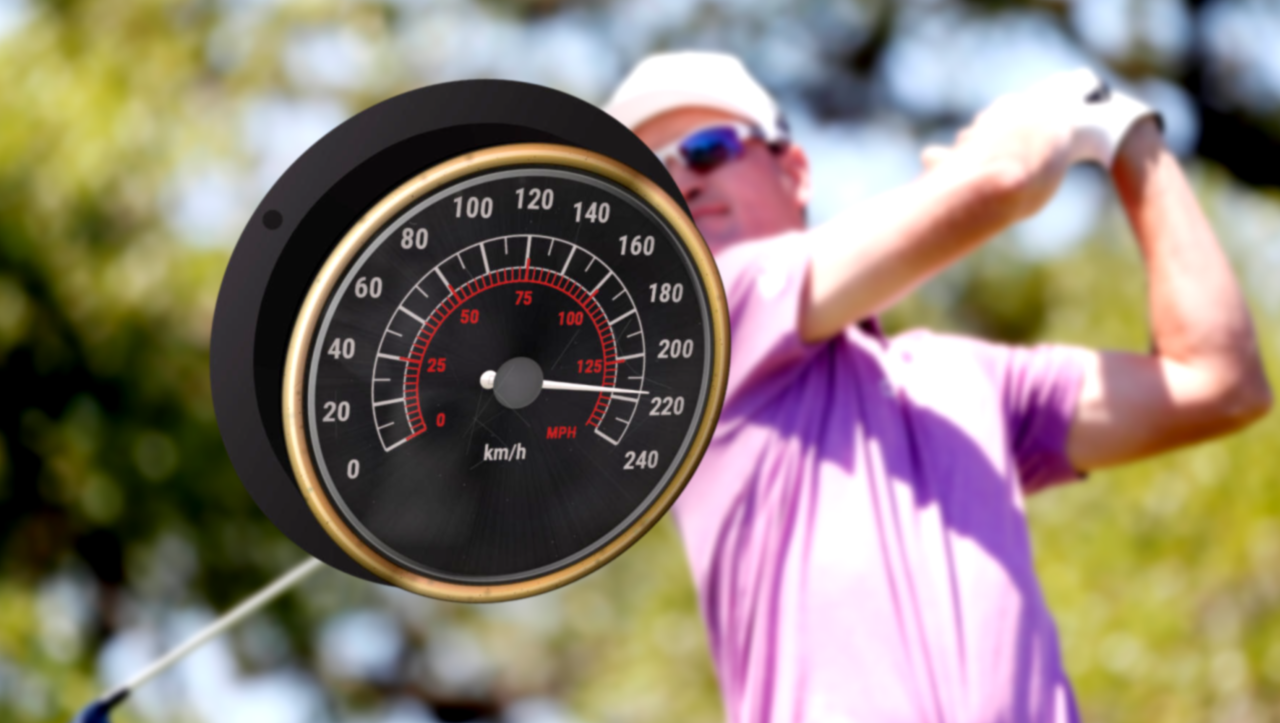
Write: **215** km/h
